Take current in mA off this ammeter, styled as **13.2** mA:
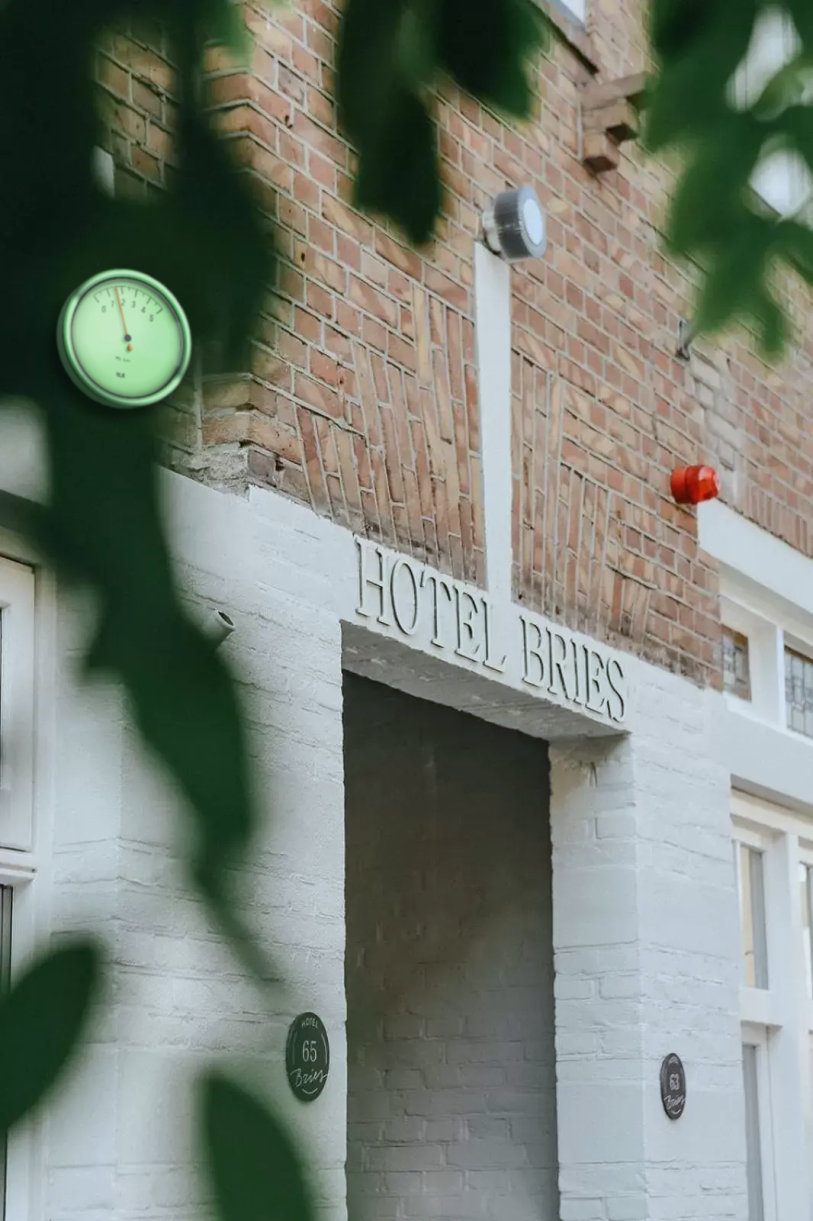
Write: **1.5** mA
